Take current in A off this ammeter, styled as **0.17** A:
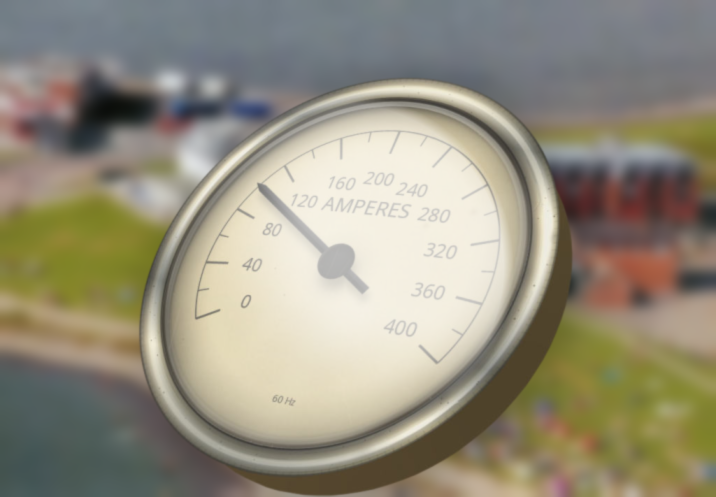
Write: **100** A
